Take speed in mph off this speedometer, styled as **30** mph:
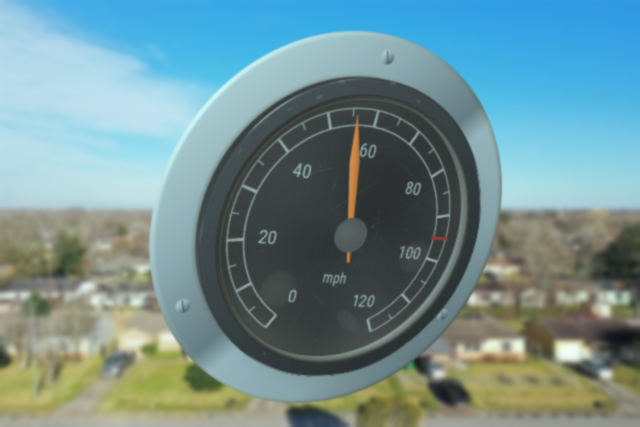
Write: **55** mph
